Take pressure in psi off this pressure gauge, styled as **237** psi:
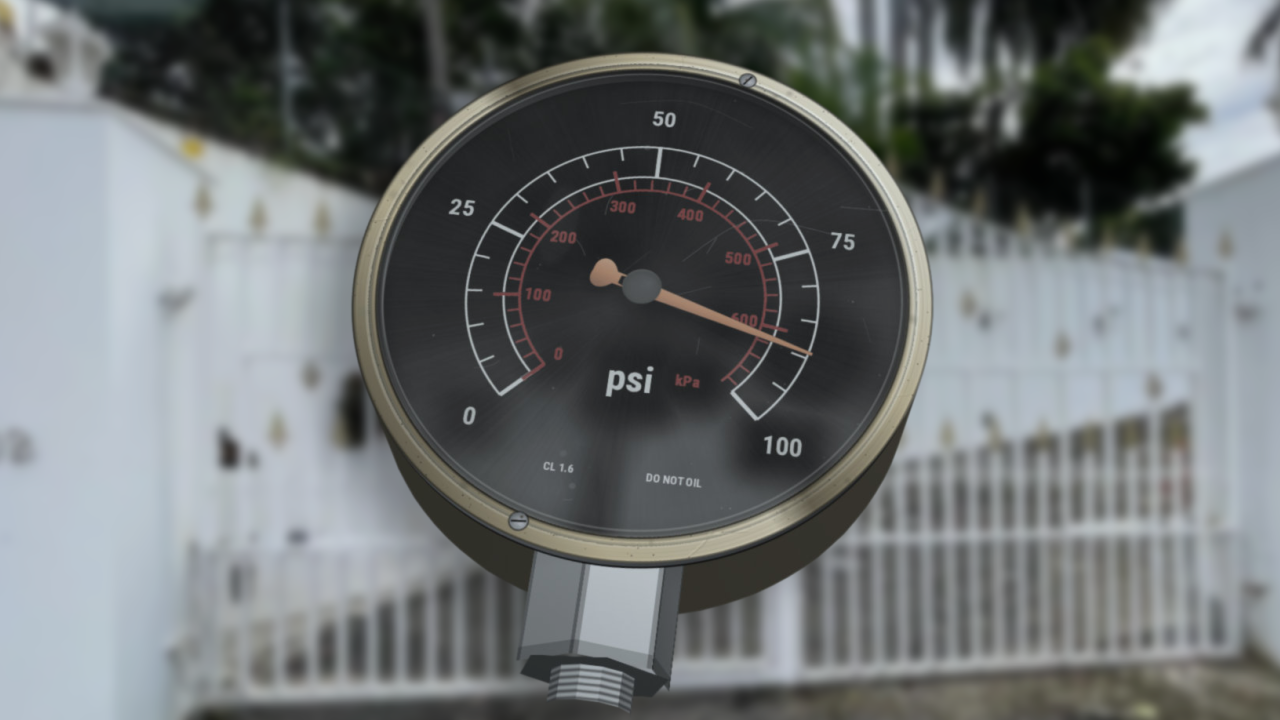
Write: **90** psi
